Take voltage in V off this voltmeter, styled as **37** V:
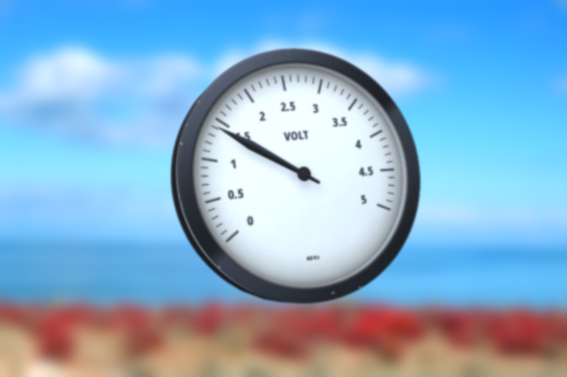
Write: **1.4** V
